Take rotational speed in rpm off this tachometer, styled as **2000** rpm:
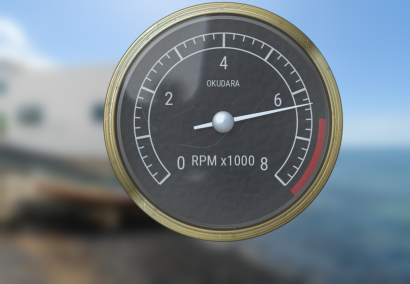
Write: **6300** rpm
